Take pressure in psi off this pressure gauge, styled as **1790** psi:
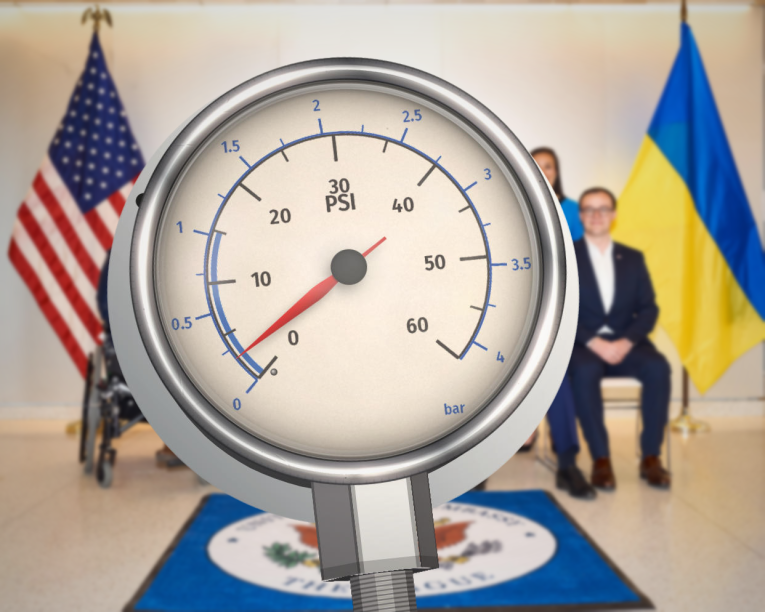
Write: **2.5** psi
